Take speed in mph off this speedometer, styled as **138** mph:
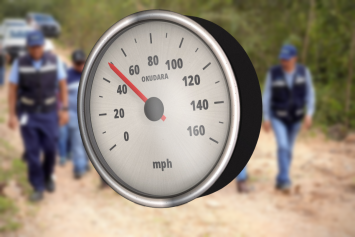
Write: **50** mph
